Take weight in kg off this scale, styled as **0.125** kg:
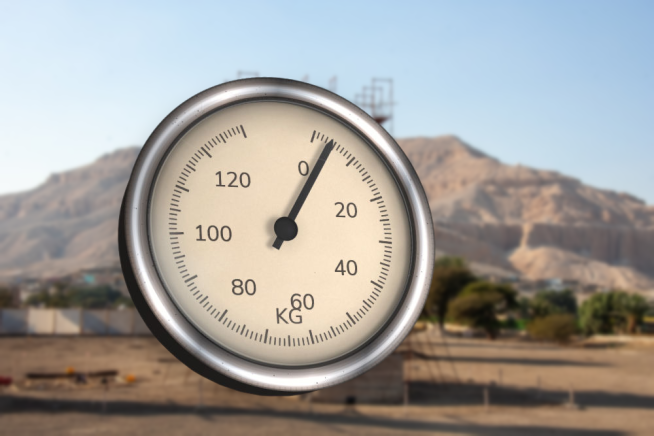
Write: **4** kg
